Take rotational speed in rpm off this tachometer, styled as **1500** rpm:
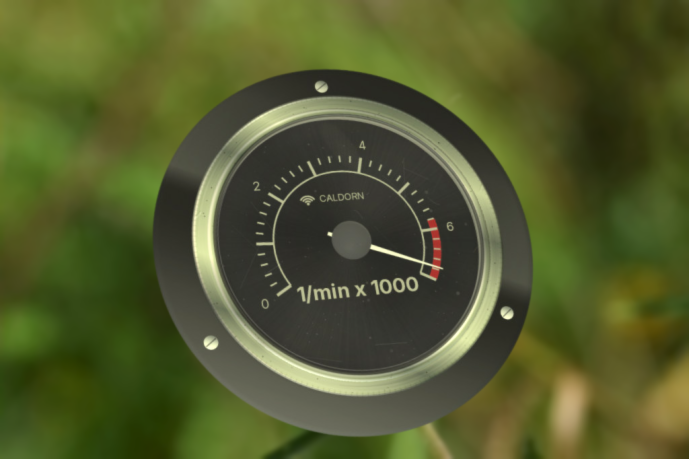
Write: **6800** rpm
